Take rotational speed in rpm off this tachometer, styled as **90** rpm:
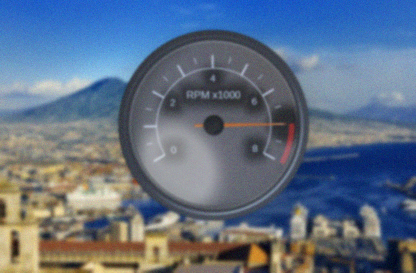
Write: **7000** rpm
